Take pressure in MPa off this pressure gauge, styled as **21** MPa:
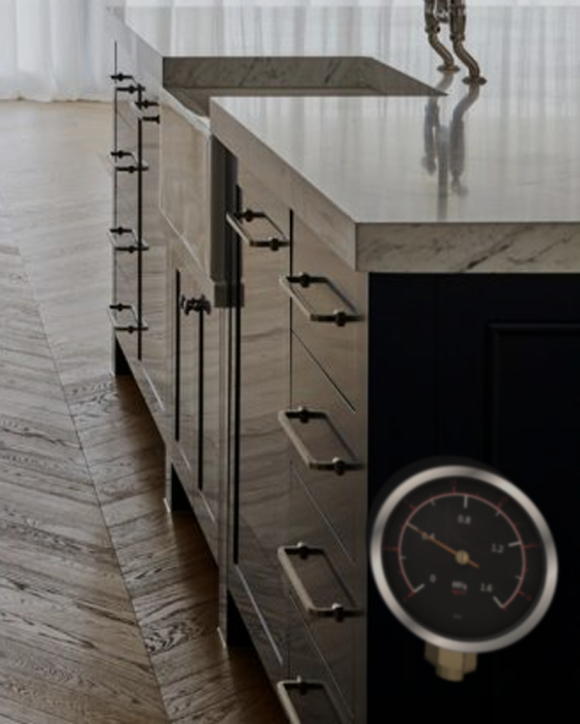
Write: **0.4** MPa
